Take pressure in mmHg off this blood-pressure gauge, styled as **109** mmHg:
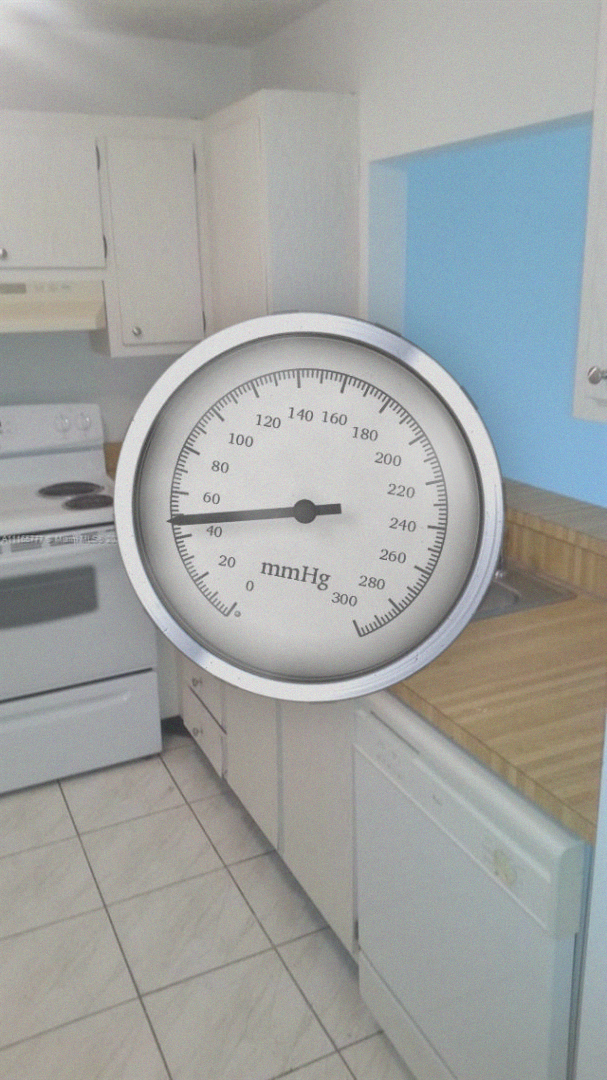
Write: **48** mmHg
